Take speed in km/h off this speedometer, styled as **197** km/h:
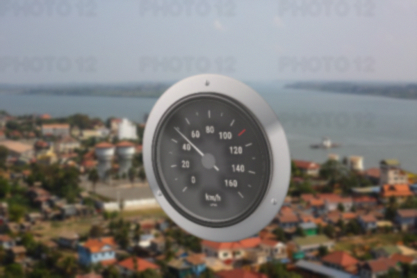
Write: **50** km/h
